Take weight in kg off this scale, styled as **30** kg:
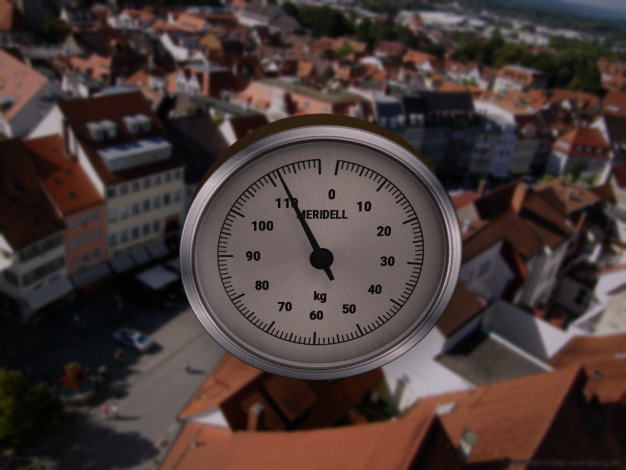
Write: **112** kg
